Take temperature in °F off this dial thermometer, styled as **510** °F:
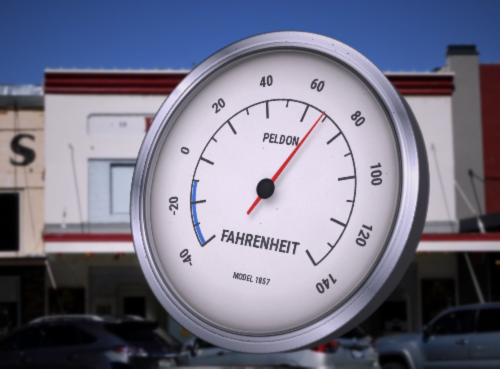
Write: **70** °F
